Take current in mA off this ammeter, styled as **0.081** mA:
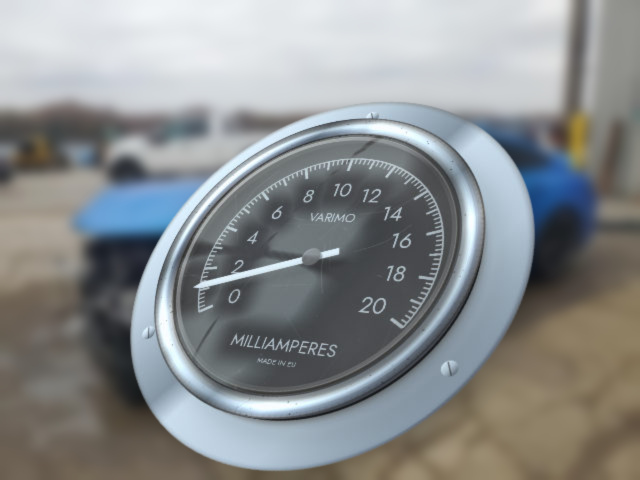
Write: **1** mA
